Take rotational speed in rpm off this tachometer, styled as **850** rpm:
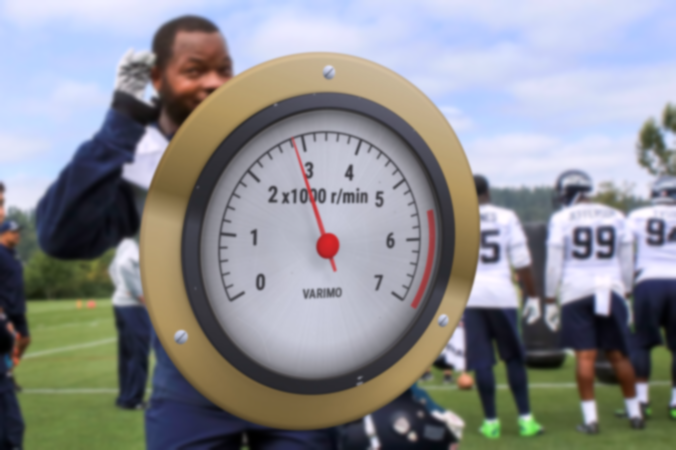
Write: **2800** rpm
